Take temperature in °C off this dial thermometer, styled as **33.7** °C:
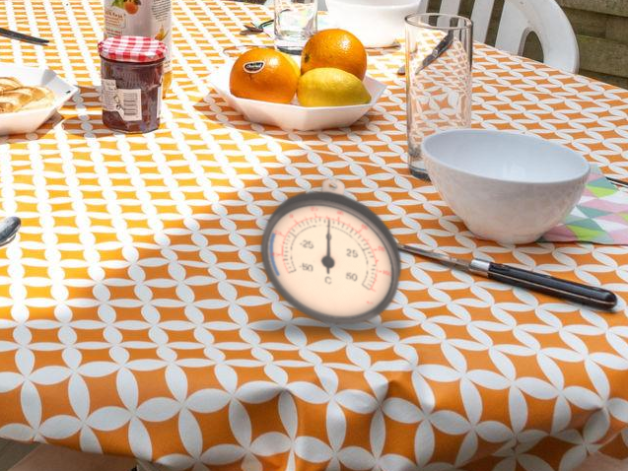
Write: **0** °C
